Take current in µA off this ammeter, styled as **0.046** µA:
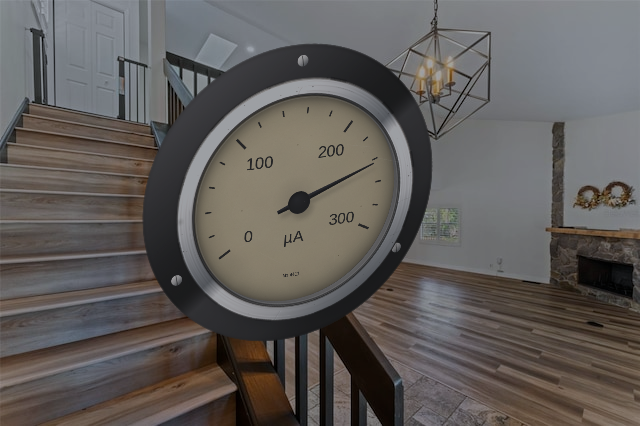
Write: **240** µA
